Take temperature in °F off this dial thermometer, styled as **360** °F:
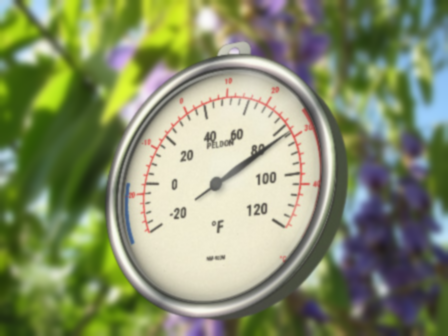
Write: **84** °F
